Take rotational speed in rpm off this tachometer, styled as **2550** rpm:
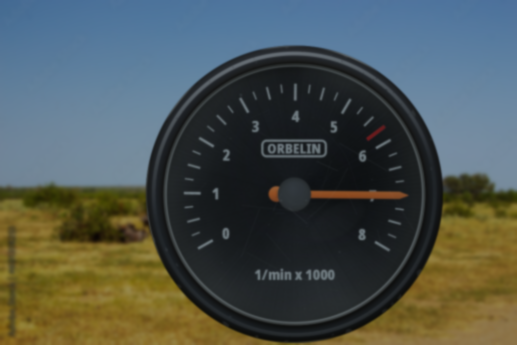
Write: **7000** rpm
